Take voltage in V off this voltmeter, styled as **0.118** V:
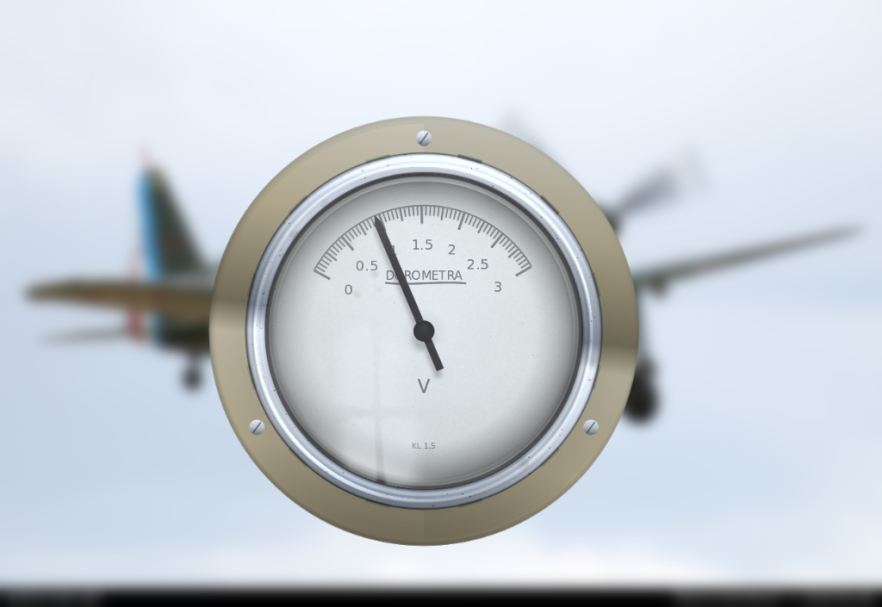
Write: **0.95** V
